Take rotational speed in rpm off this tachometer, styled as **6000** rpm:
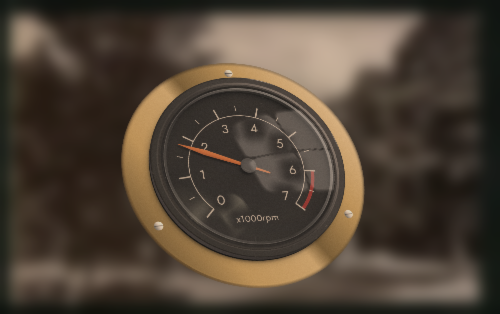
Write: **1750** rpm
